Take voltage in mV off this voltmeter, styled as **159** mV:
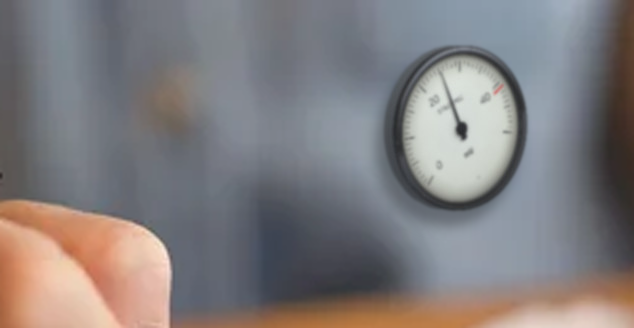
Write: **25** mV
